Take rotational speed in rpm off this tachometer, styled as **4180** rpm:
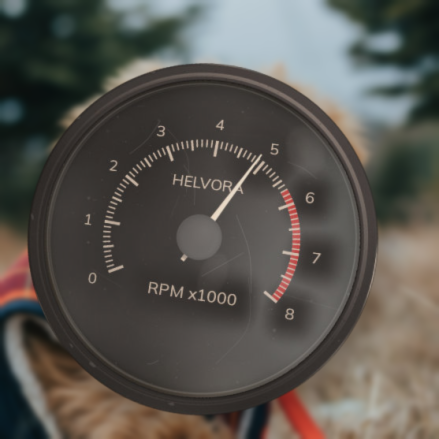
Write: **4900** rpm
